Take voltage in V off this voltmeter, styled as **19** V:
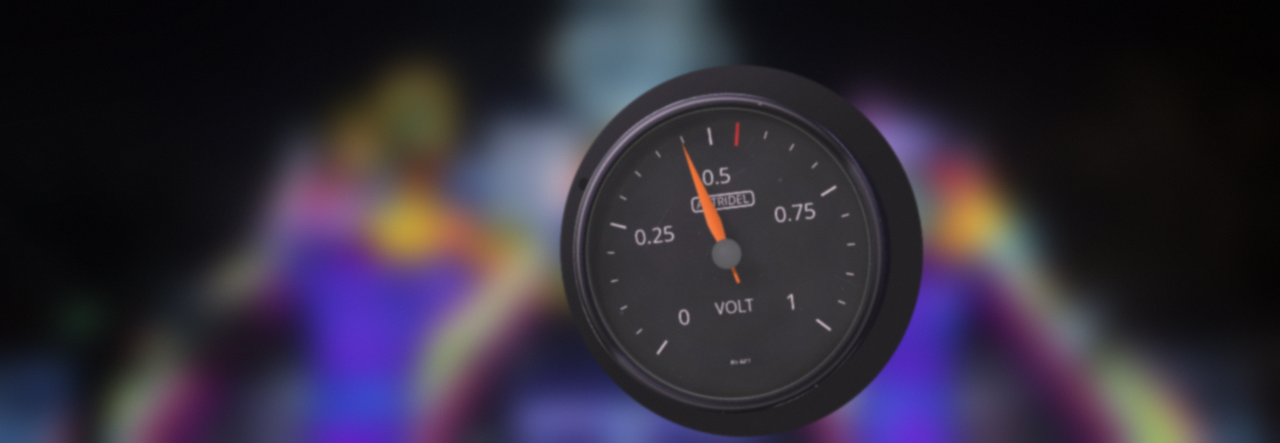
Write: **0.45** V
